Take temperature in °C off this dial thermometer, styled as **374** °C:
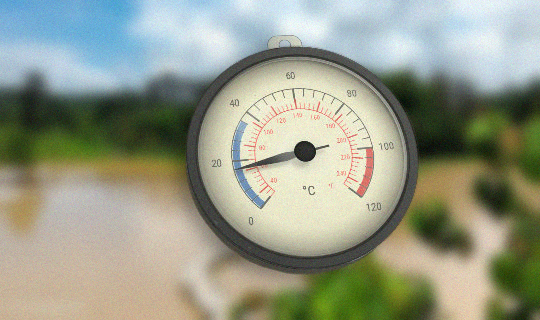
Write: **16** °C
